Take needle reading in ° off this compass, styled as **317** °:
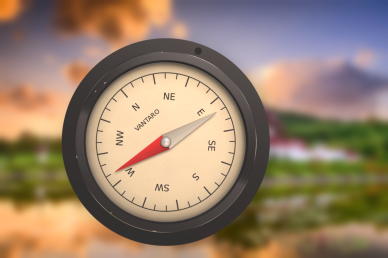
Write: **280** °
